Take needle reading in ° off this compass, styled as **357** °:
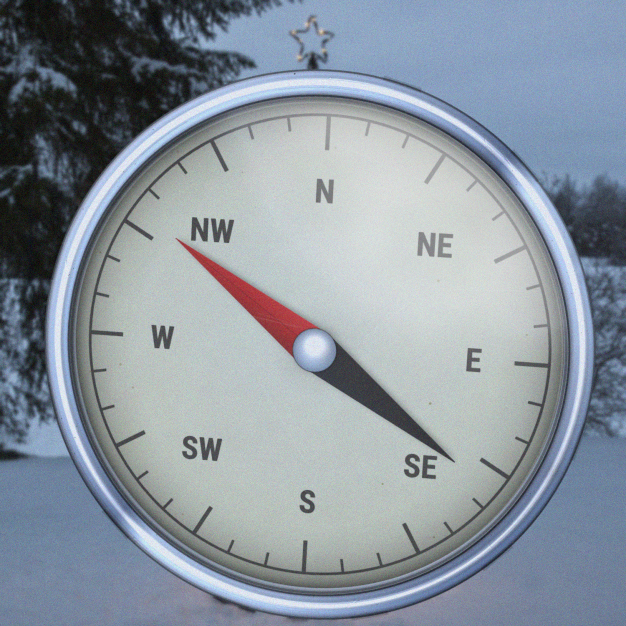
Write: **305** °
